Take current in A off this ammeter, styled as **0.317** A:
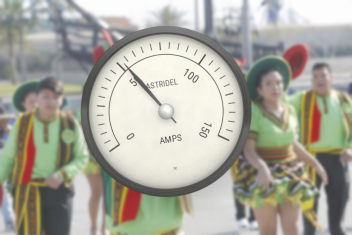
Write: **52.5** A
